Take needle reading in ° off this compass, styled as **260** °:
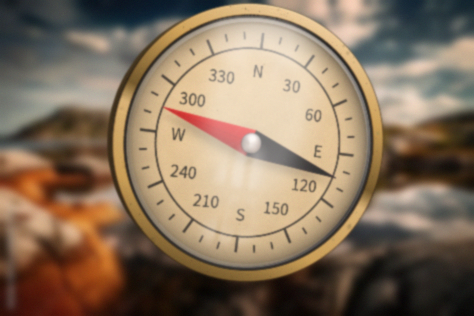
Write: **285** °
